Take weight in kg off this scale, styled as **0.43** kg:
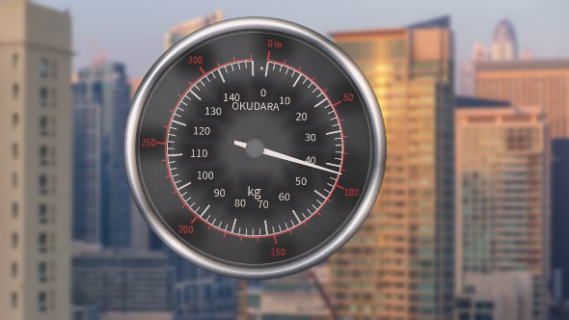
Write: **42** kg
